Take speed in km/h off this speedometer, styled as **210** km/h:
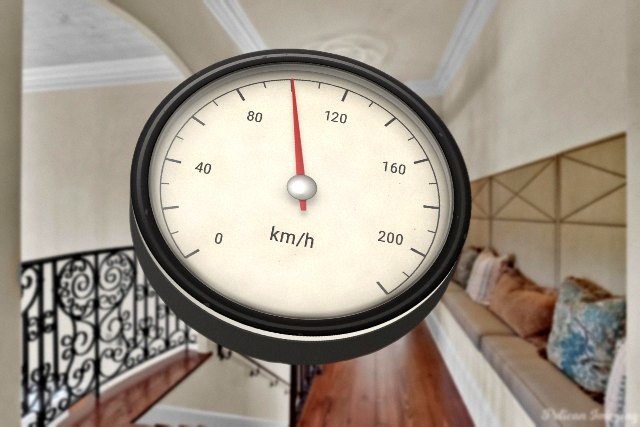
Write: **100** km/h
